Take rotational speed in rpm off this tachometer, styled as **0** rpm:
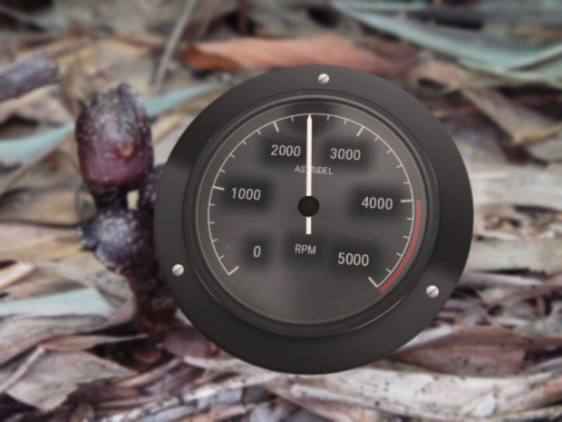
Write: **2400** rpm
